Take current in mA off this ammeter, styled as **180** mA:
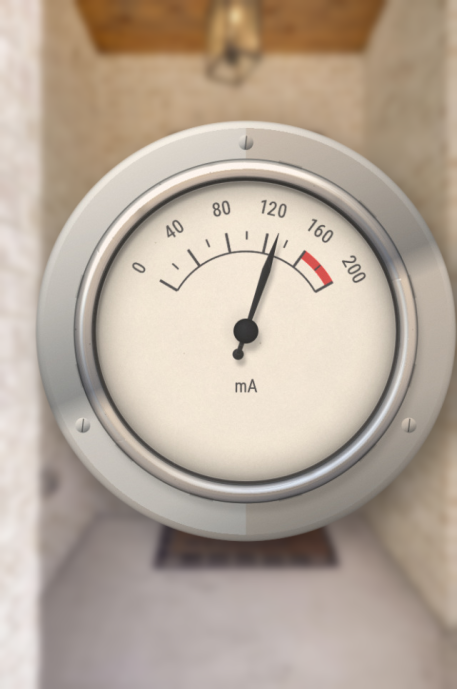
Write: **130** mA
